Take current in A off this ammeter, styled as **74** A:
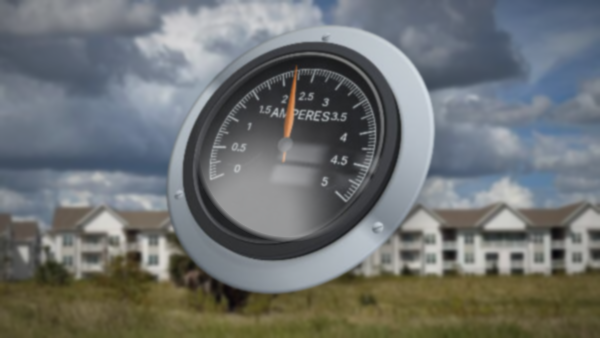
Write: **2.25** A
